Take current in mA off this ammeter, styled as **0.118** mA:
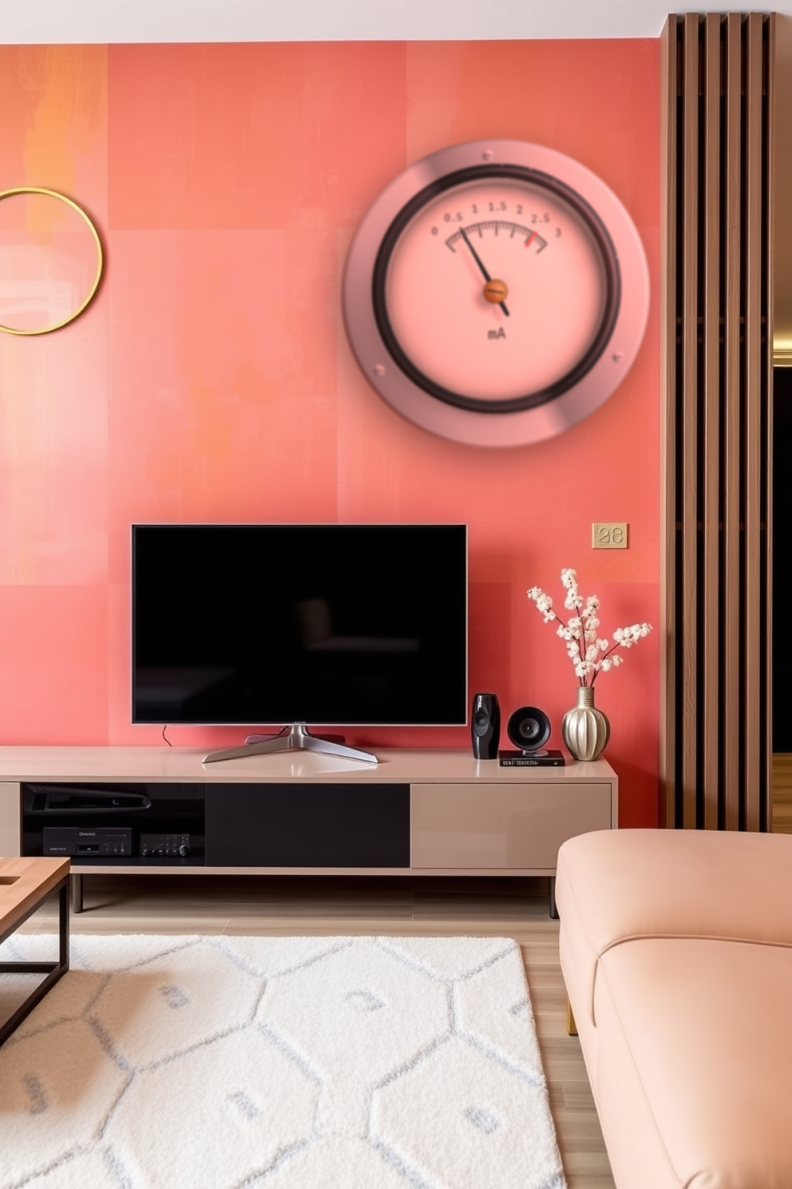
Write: **0.5** mA
